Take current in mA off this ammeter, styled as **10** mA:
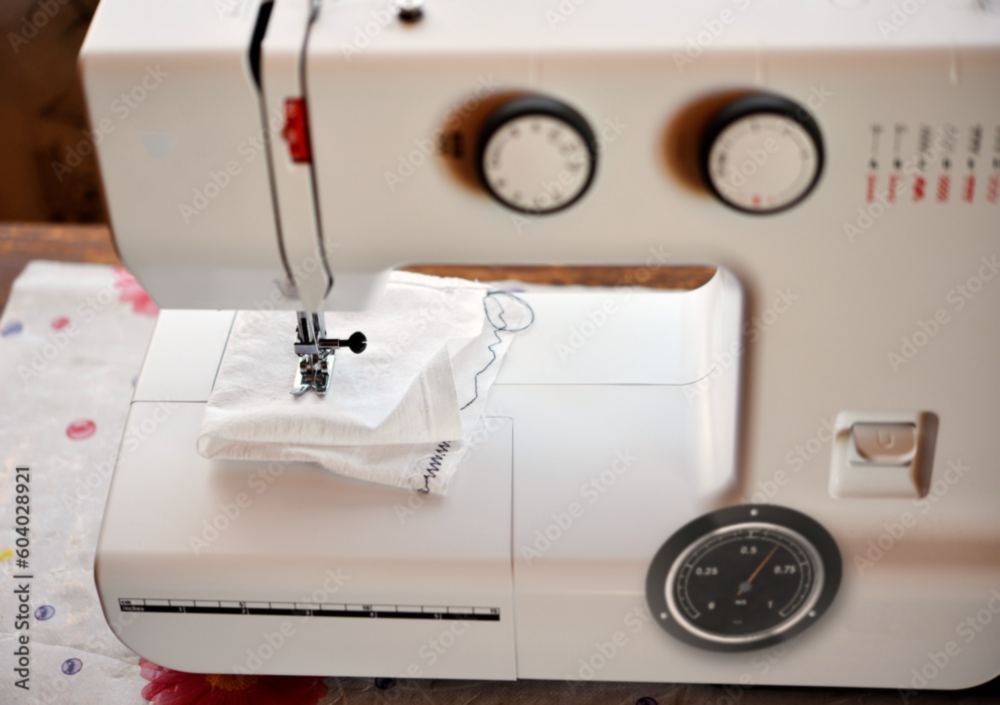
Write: **0.6** mA
